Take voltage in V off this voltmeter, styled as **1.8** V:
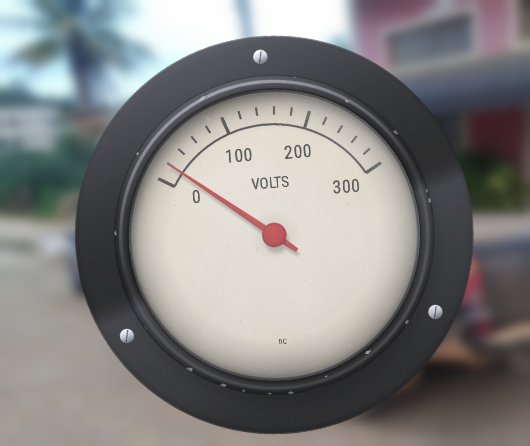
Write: **20** V
